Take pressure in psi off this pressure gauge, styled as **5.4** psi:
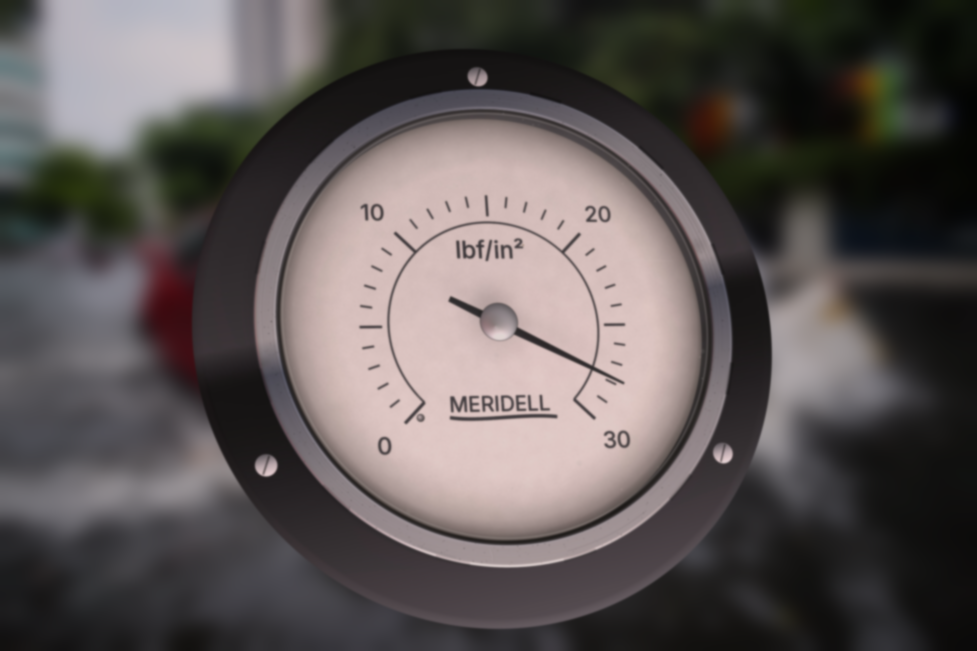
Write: **28** psi
